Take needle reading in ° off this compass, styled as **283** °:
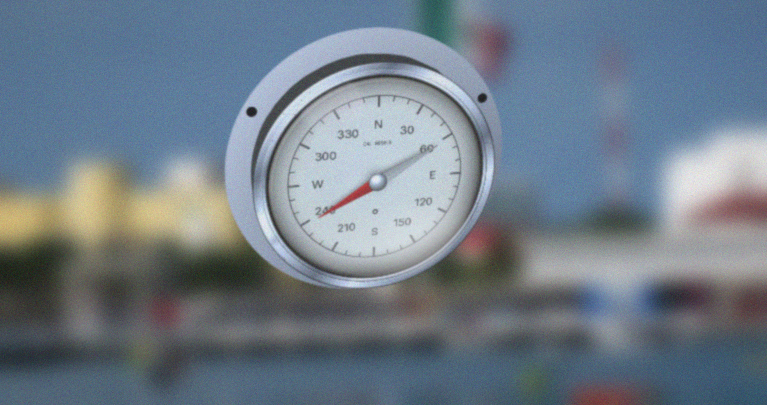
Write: **240** °
